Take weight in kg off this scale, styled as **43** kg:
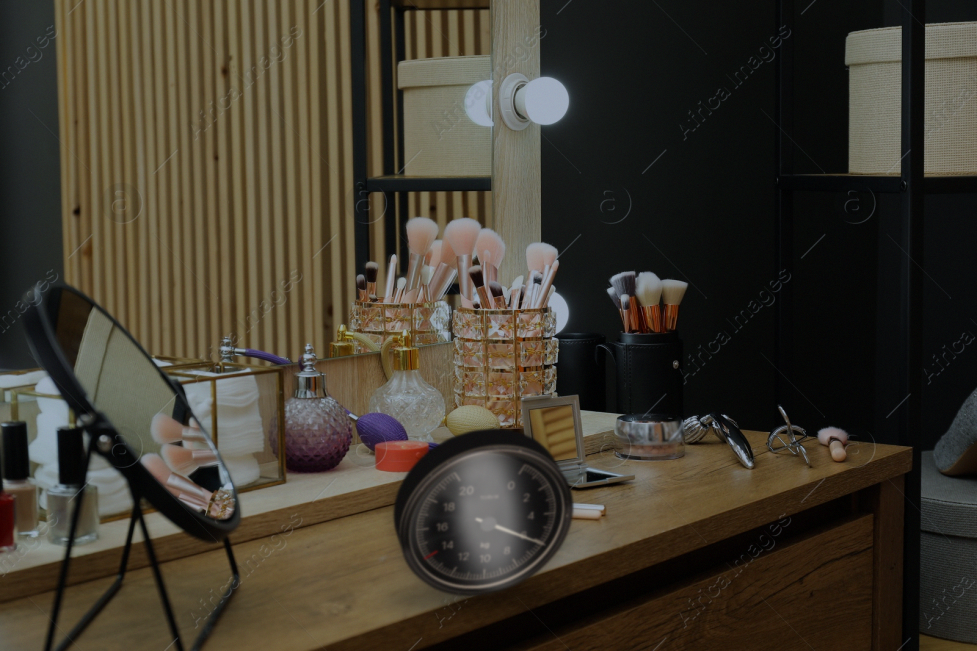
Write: **6** kg
